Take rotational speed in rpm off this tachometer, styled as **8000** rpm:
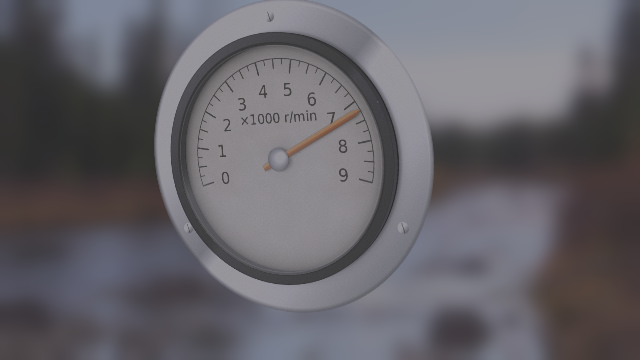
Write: **7250** rpm
